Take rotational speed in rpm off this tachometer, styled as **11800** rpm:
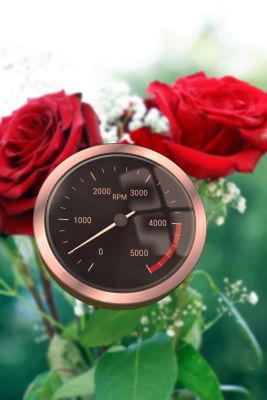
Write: **400** rpm
